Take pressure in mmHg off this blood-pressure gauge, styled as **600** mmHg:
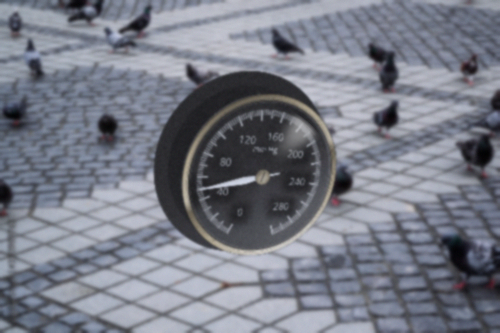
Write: **50** mmHg
